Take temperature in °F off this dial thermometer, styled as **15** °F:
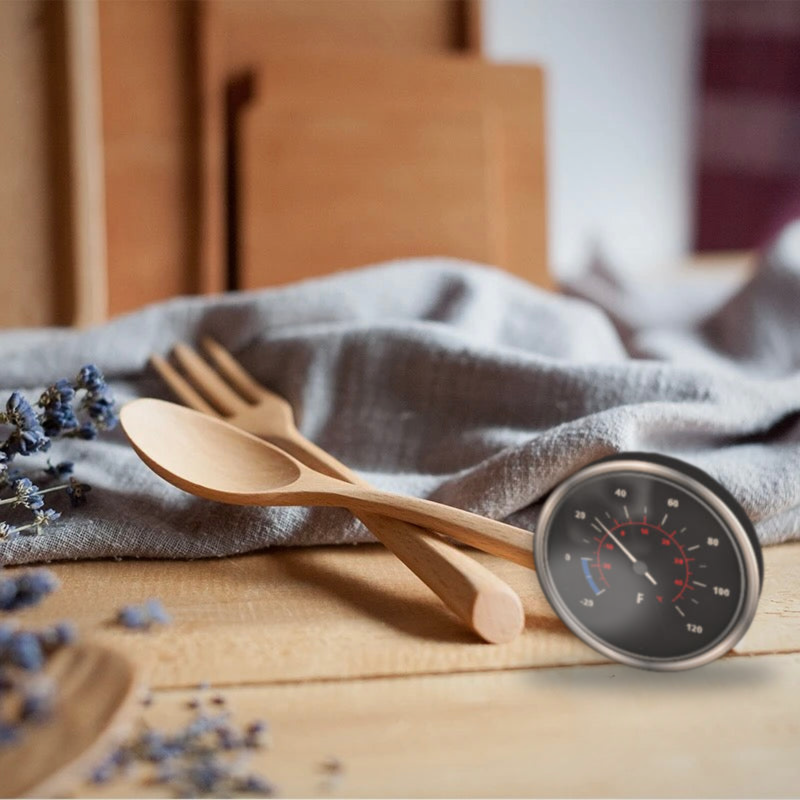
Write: **25** °F
